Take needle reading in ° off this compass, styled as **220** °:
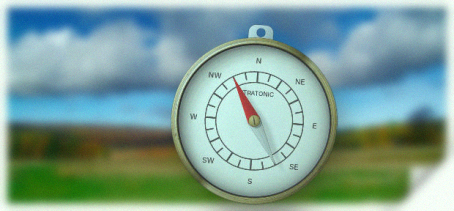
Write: **330** °
